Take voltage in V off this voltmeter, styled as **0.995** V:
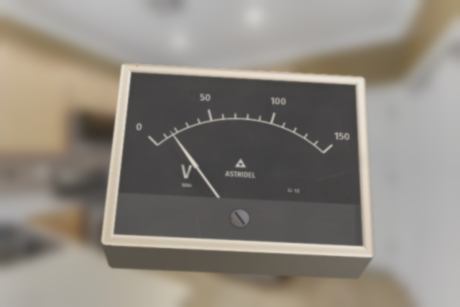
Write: **15** V
